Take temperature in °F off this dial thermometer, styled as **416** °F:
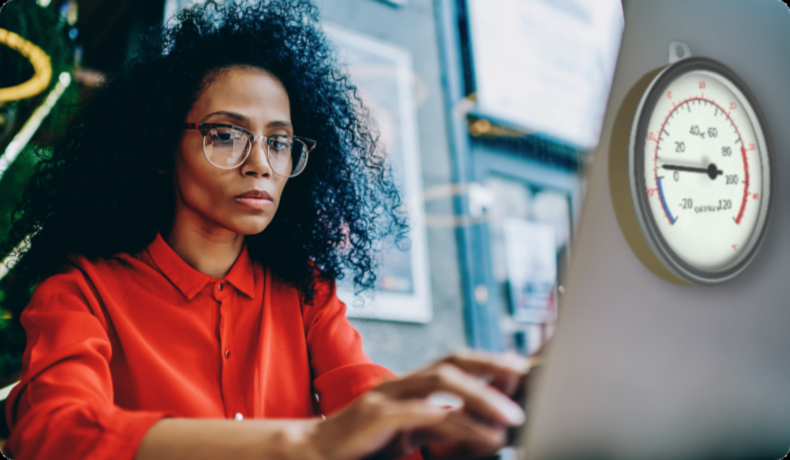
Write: **4** °F
